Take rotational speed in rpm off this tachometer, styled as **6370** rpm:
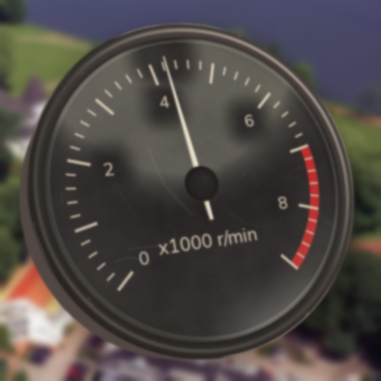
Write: **4200** rpm
